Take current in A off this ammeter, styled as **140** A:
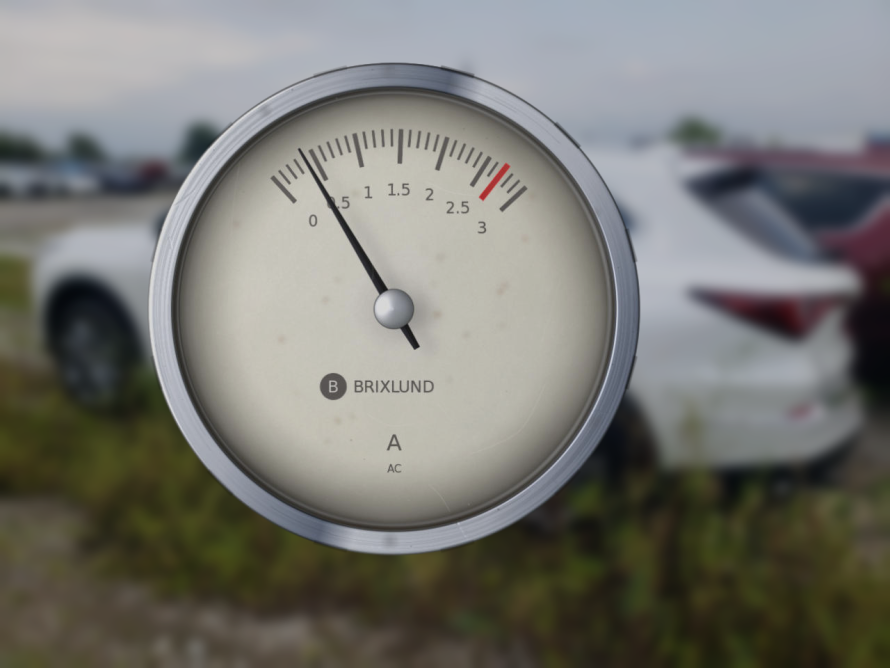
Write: **0.4** A
